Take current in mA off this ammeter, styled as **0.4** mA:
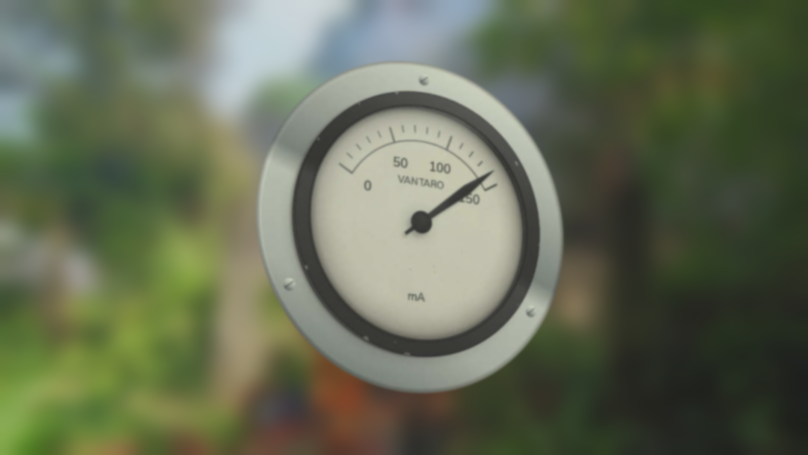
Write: **140** mA
